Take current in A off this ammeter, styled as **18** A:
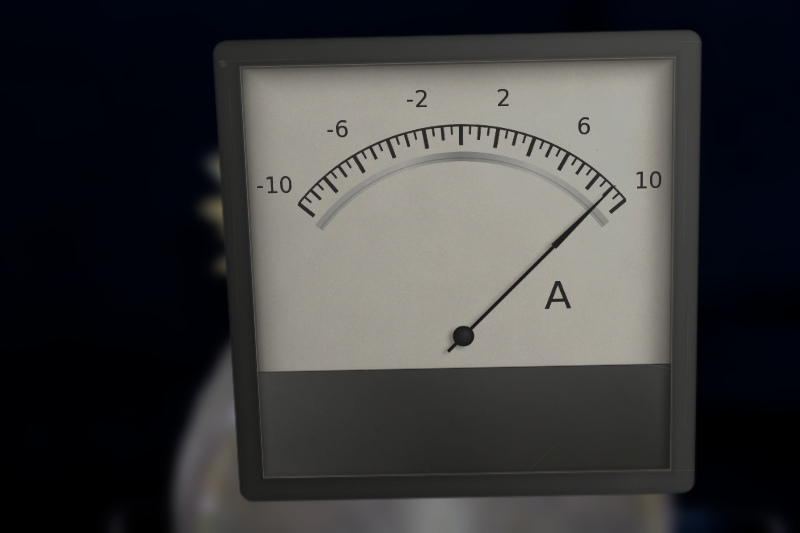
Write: **9** A
